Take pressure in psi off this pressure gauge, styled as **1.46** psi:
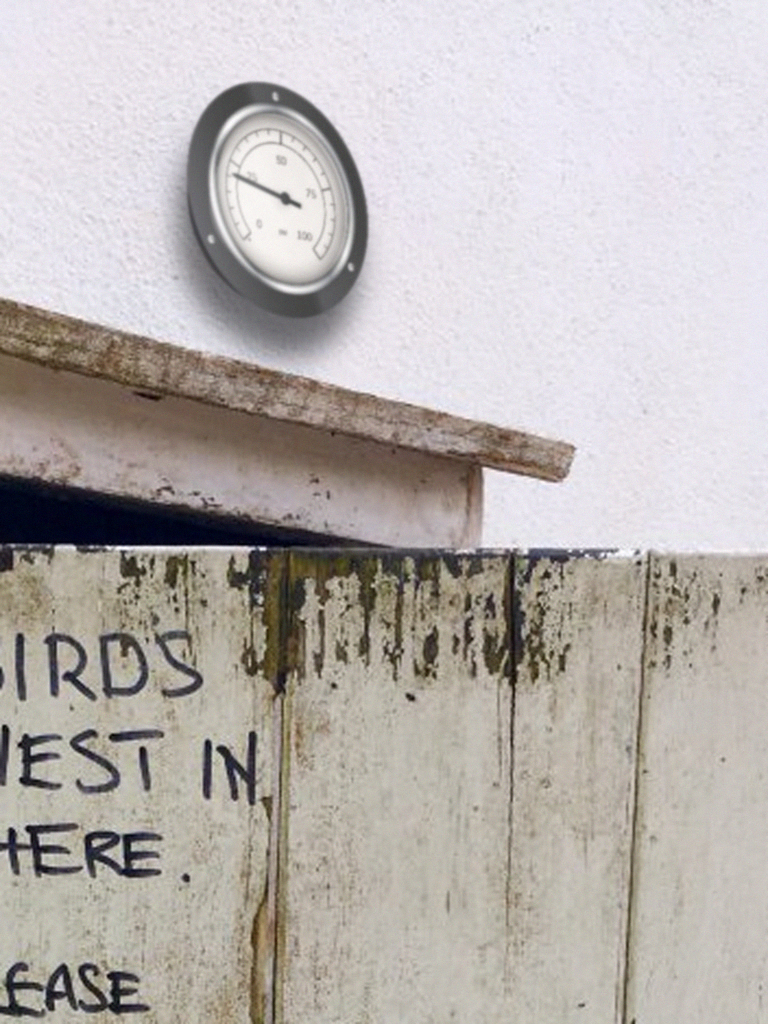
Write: **20** psi
